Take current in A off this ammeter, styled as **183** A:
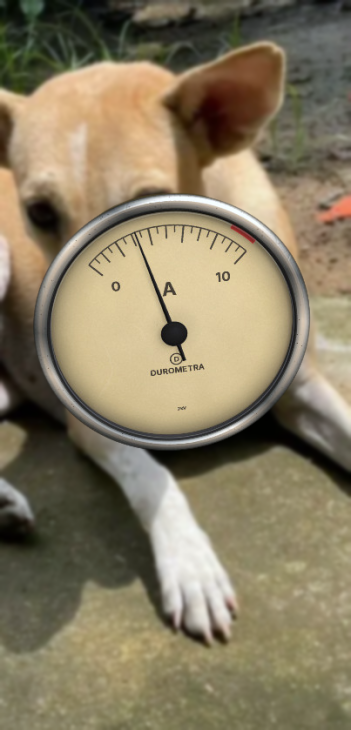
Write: **3.25** A
